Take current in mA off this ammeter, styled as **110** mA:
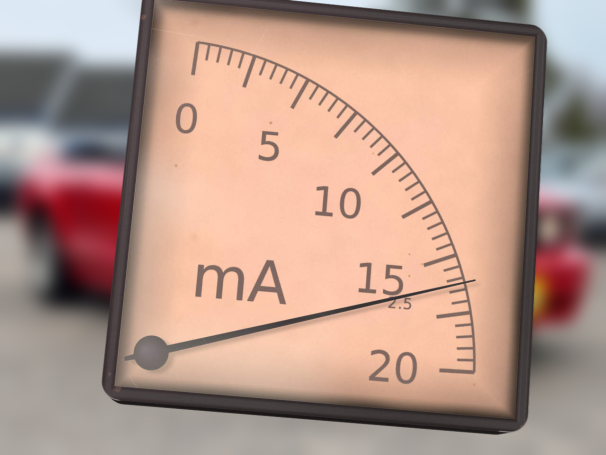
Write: **16.25** mA
